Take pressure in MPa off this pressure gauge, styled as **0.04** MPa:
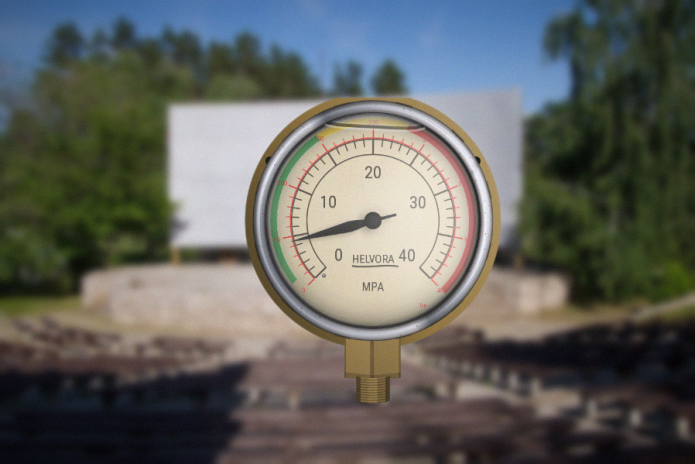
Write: **4.5** MPa
